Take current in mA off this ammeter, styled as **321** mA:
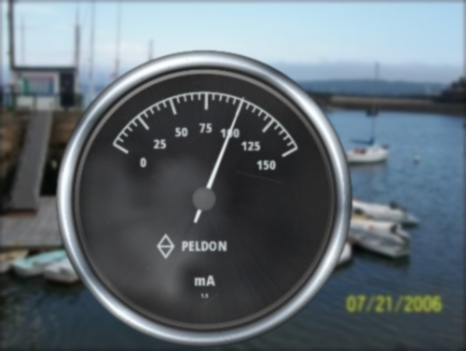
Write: **100** mA
